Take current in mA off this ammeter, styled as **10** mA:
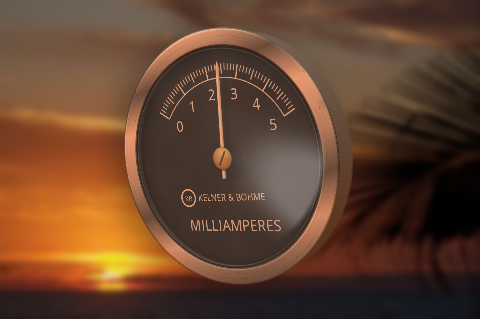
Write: **2.5** mA
